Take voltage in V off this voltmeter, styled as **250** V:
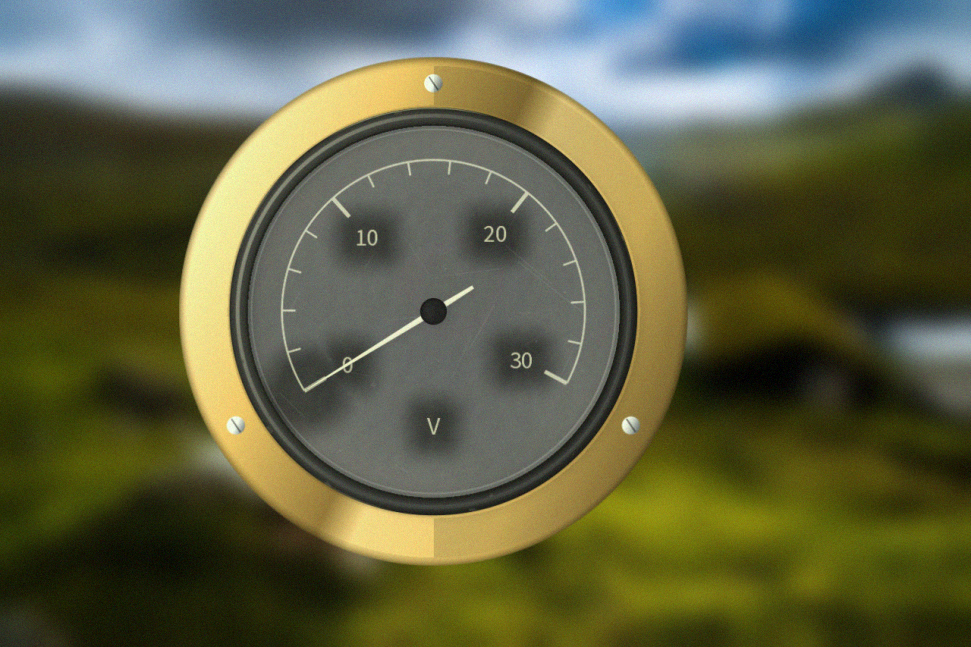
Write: **0** V
